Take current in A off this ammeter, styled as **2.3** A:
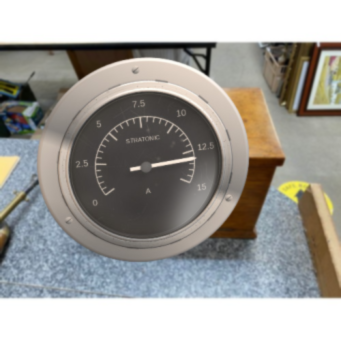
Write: **13** A
